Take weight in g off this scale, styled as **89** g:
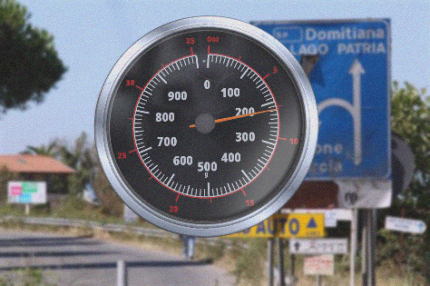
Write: **220** g
